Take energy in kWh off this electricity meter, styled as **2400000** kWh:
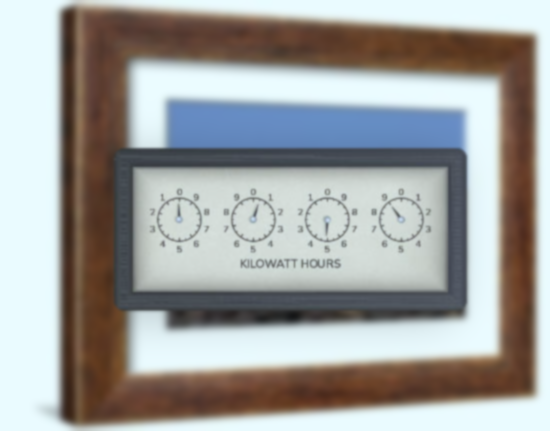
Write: **49** kWh
